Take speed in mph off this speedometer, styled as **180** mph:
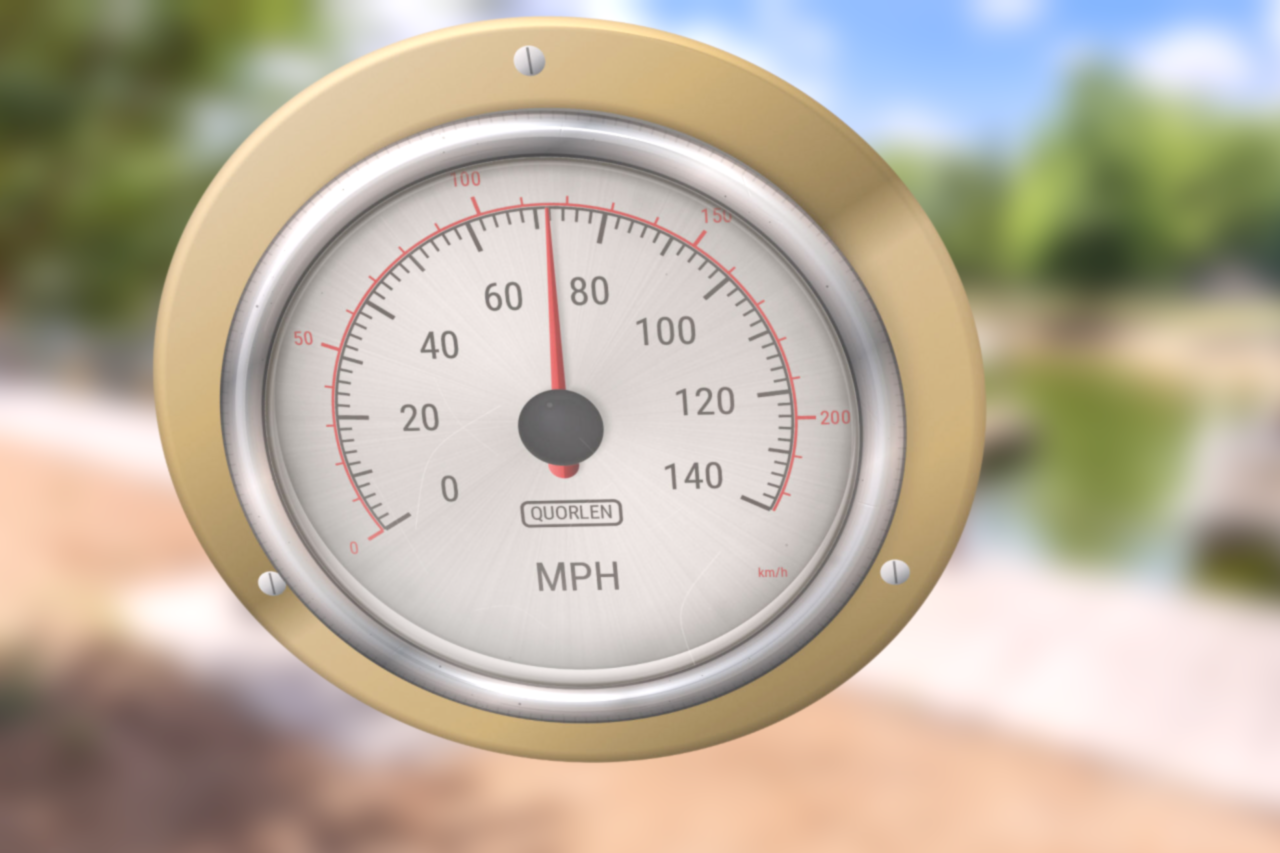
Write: **72** mph
